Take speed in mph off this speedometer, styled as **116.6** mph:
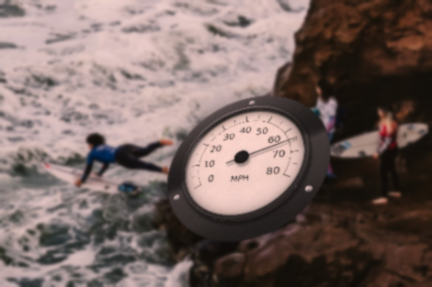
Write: **65** mph
